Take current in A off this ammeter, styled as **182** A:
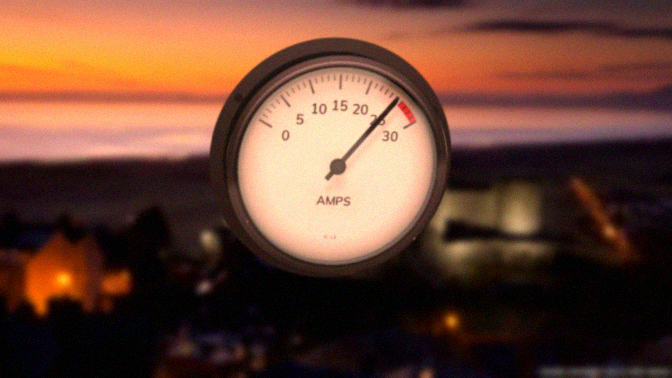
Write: **25** A
